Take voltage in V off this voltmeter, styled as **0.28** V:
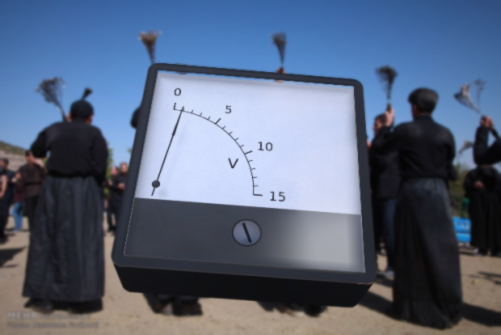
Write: **1** V
